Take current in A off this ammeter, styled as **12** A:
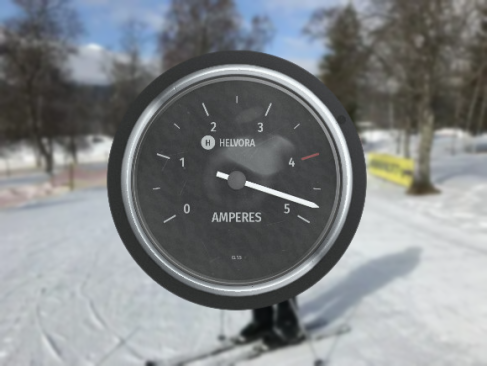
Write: **4.75** A
